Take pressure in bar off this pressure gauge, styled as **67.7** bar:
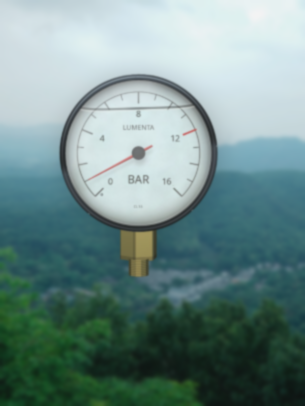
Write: **1** bar
